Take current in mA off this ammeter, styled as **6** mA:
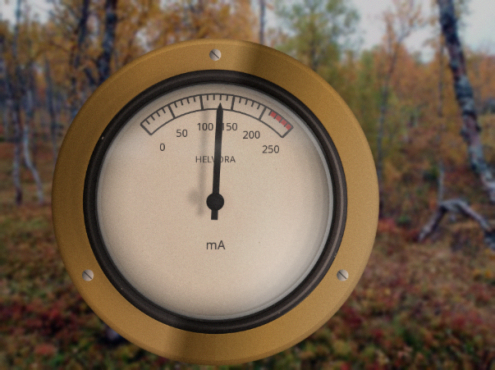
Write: **130** mA
